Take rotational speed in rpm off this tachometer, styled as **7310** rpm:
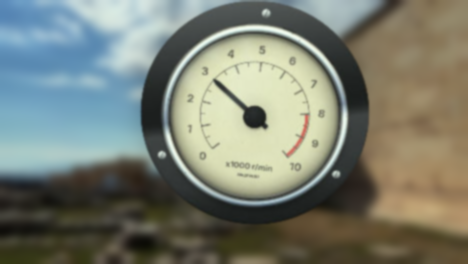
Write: **3000** rpm
